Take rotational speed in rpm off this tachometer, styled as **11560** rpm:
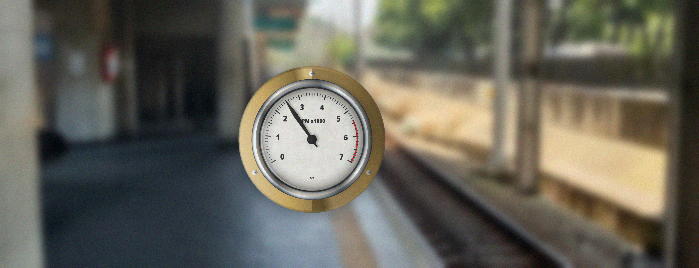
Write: **2500** rpm
